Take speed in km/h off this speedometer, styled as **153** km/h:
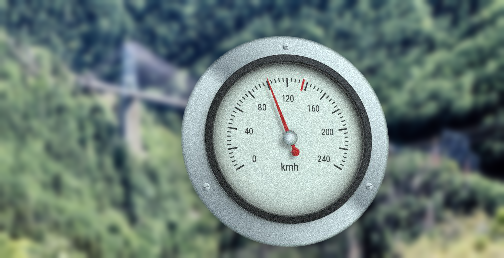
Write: **100** km/h
